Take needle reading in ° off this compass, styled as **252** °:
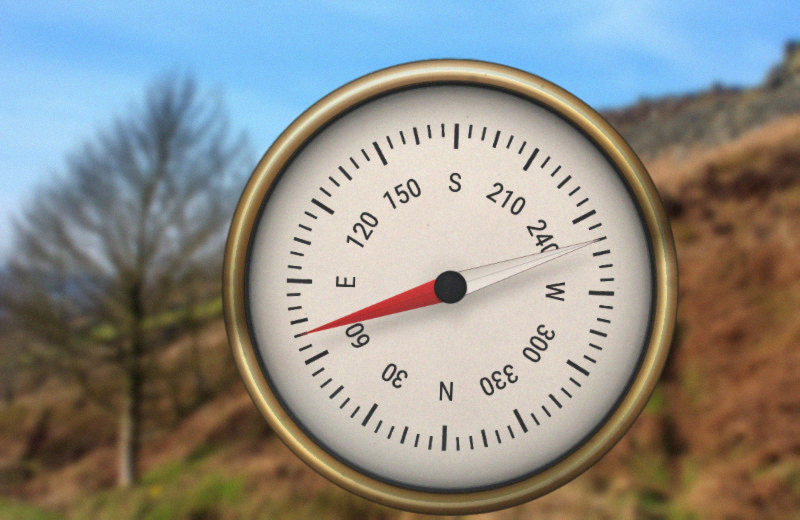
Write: **70** °
